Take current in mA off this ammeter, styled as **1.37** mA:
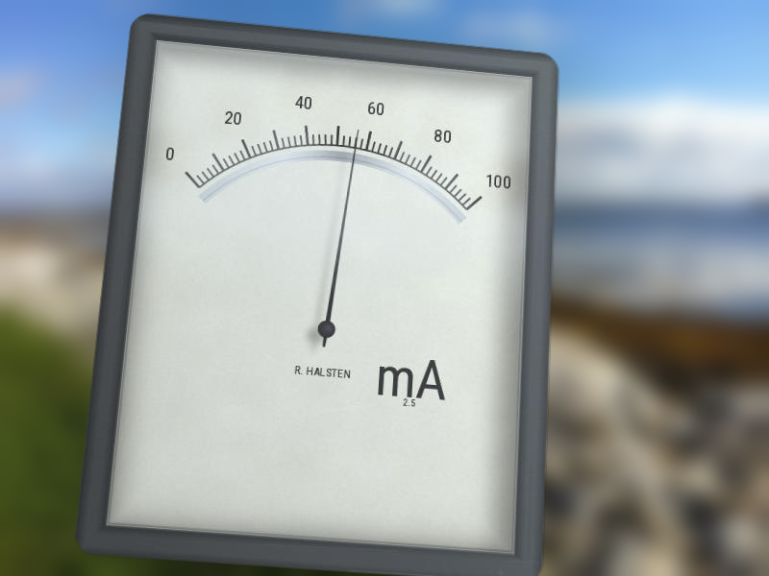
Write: **56** mA
